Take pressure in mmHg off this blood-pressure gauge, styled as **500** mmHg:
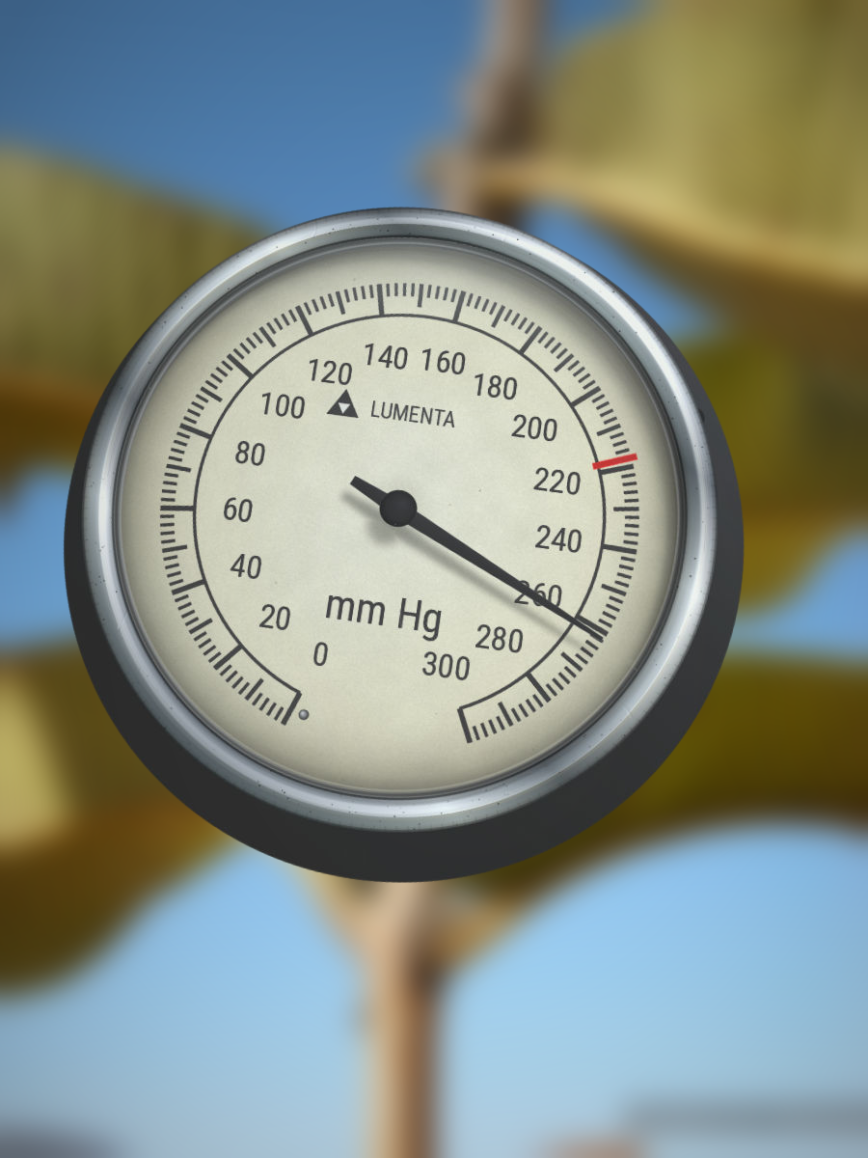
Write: **262** mmHg
